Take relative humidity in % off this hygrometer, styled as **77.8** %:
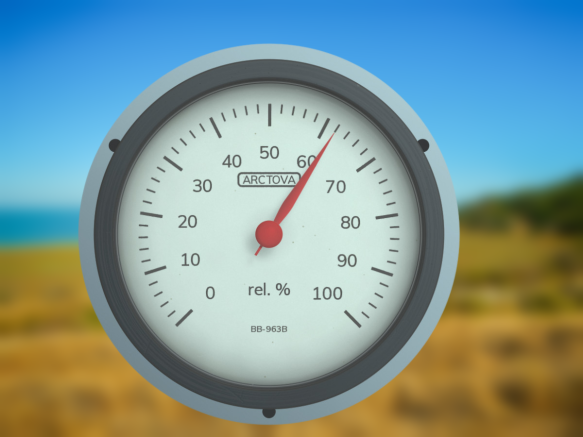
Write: **62** %
